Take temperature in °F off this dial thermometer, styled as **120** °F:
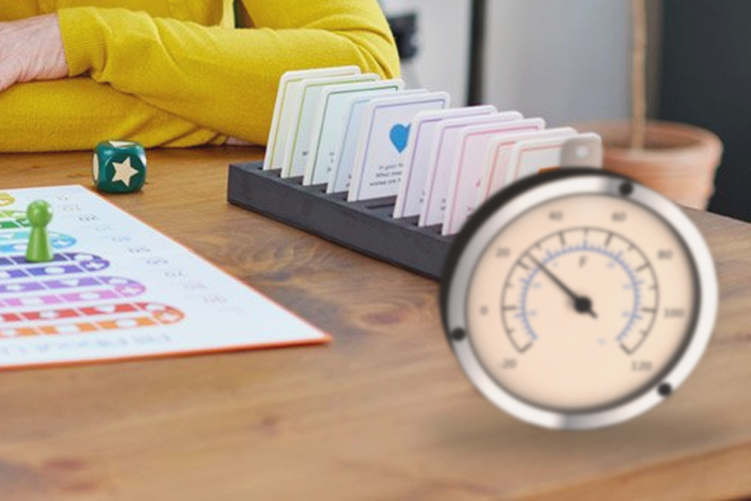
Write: **25** °F
